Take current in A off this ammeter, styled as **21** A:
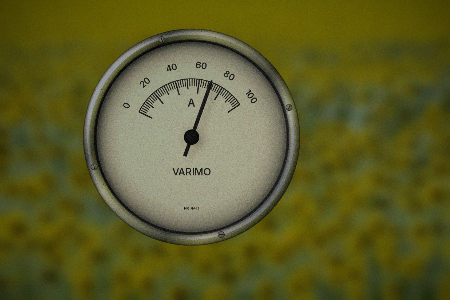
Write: **70** A
